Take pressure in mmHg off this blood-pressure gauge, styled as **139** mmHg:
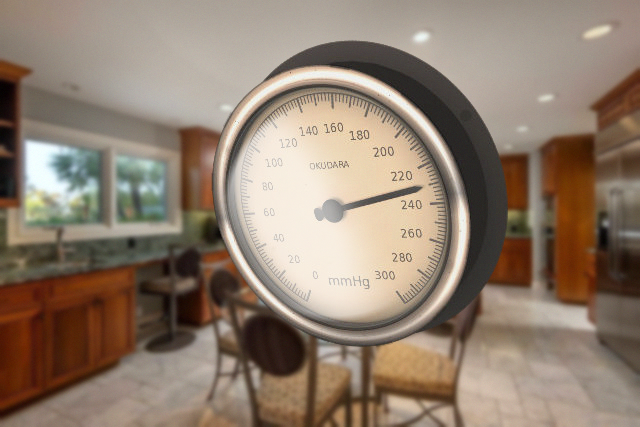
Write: **230** mmHg
